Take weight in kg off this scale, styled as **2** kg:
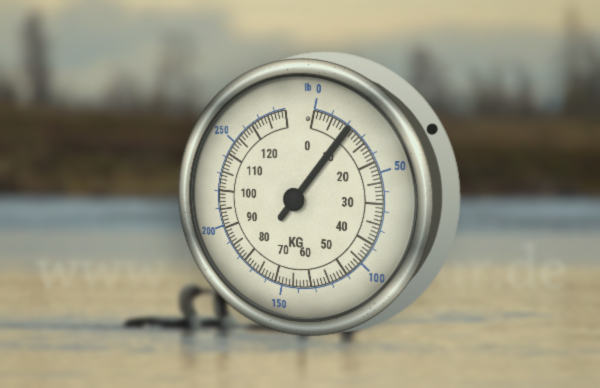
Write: **10** kg
